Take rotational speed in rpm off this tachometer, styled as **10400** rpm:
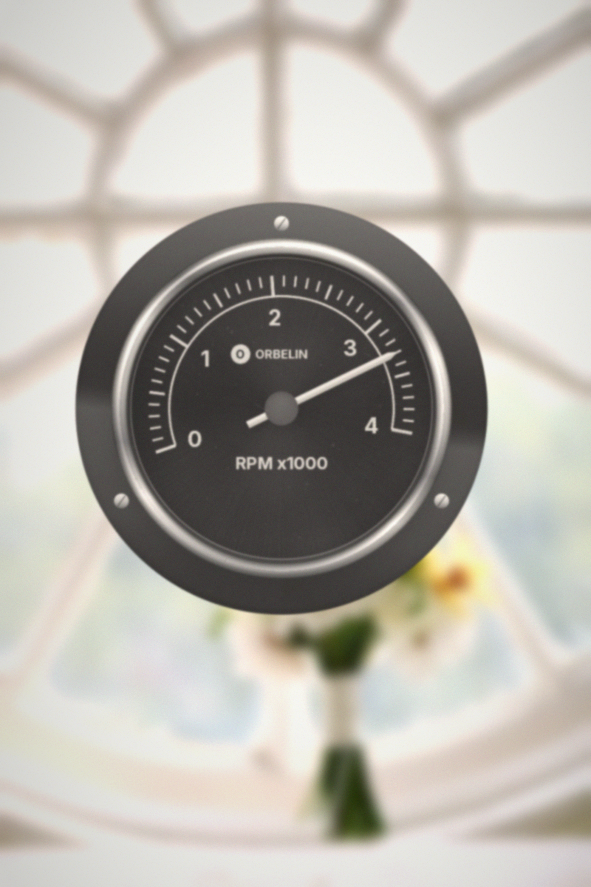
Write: **3300** rpm
